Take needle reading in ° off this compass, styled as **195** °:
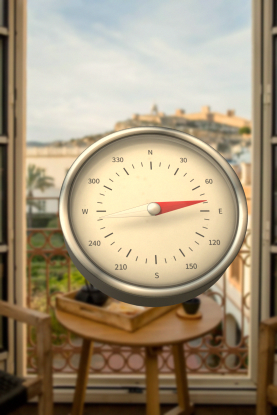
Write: **80** °
